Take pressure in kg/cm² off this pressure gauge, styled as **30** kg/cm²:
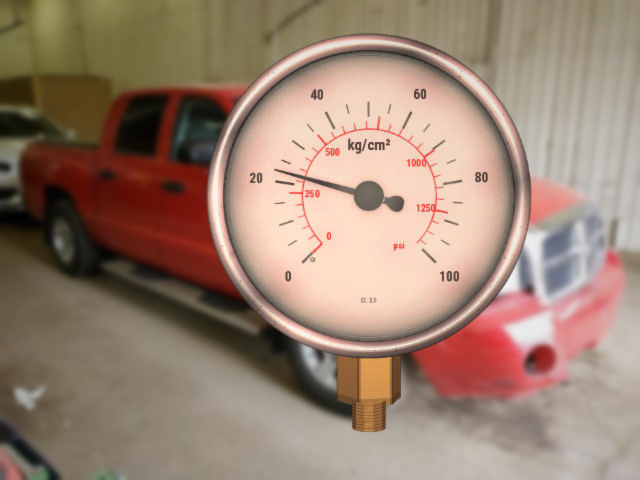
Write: **22.5** kg/cm²
